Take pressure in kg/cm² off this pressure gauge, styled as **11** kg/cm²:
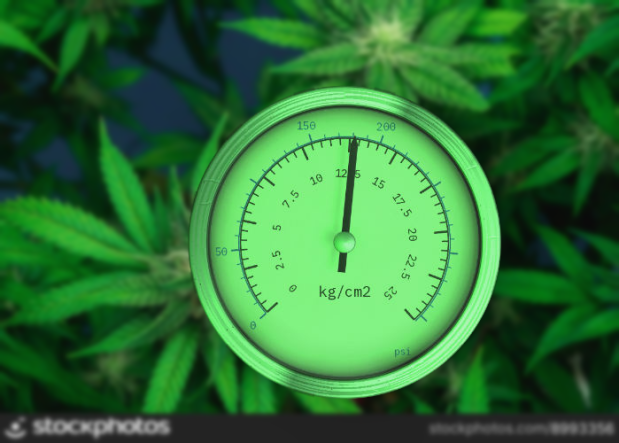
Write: **12.75** kg/cm²
